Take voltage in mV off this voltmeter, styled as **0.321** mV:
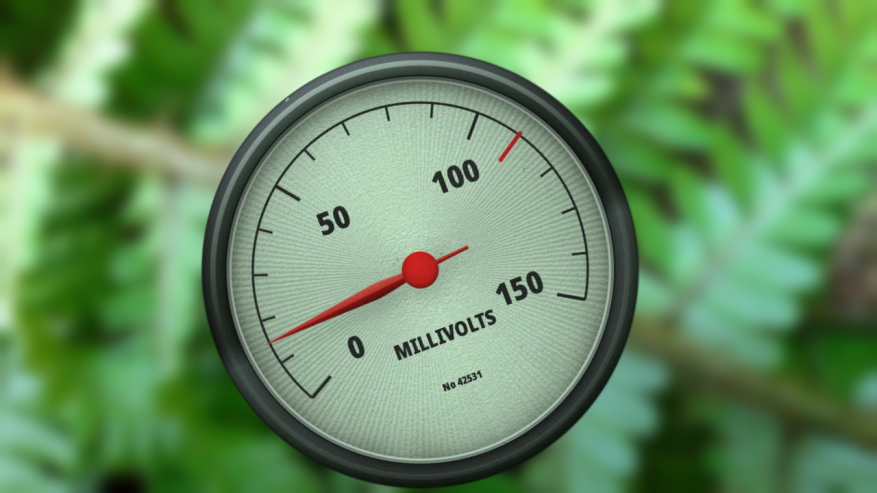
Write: **15** mV
